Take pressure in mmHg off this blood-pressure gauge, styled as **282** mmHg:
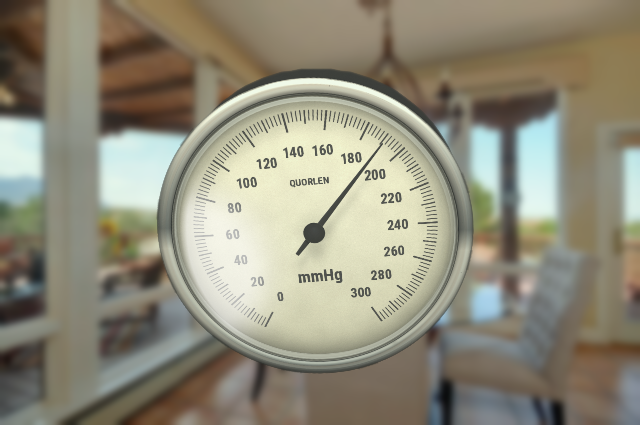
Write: **190** mmHg
